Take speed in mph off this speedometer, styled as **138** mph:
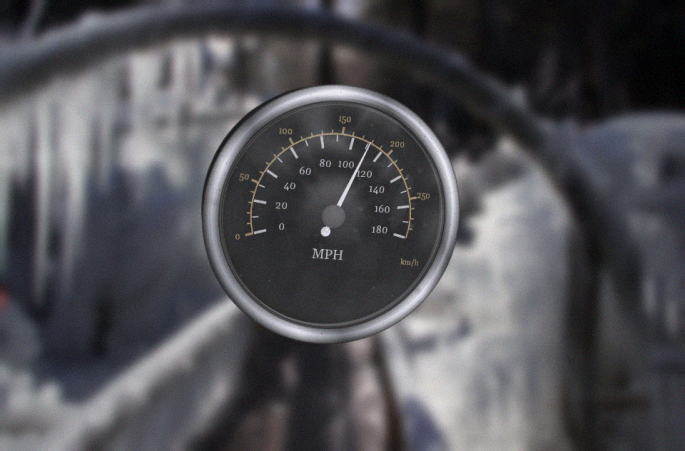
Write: **110** mph
